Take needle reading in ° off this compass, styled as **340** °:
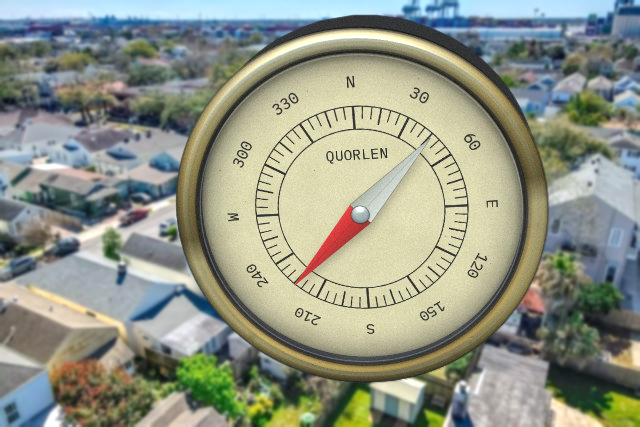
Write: **225** °
